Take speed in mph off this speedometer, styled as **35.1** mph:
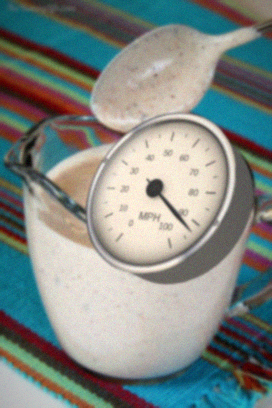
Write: **92.5** mph
